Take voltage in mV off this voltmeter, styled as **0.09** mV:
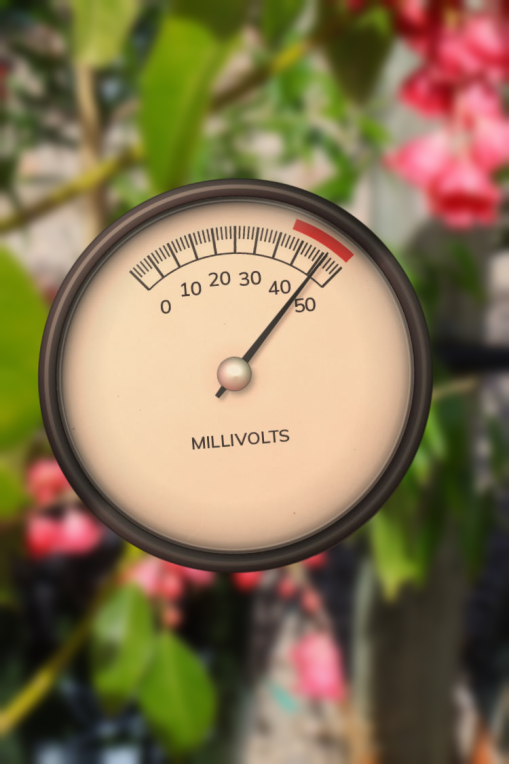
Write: **46** mV
